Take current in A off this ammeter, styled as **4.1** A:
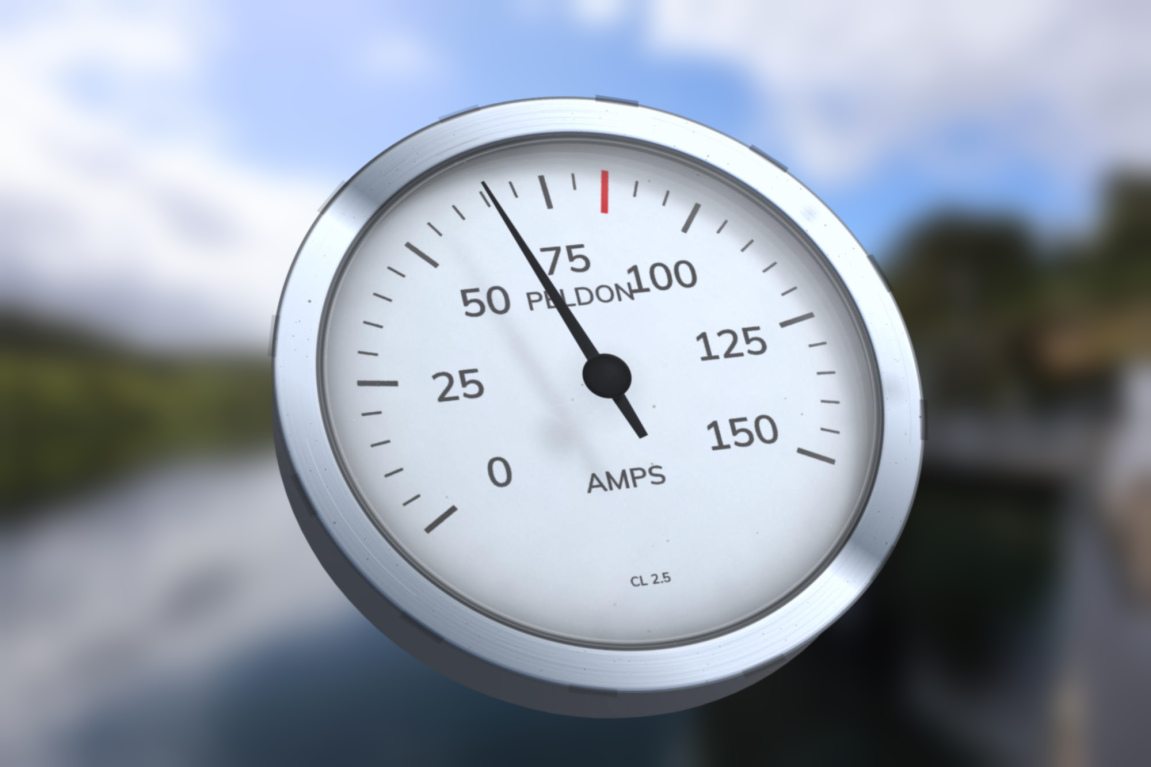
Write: **65** A
